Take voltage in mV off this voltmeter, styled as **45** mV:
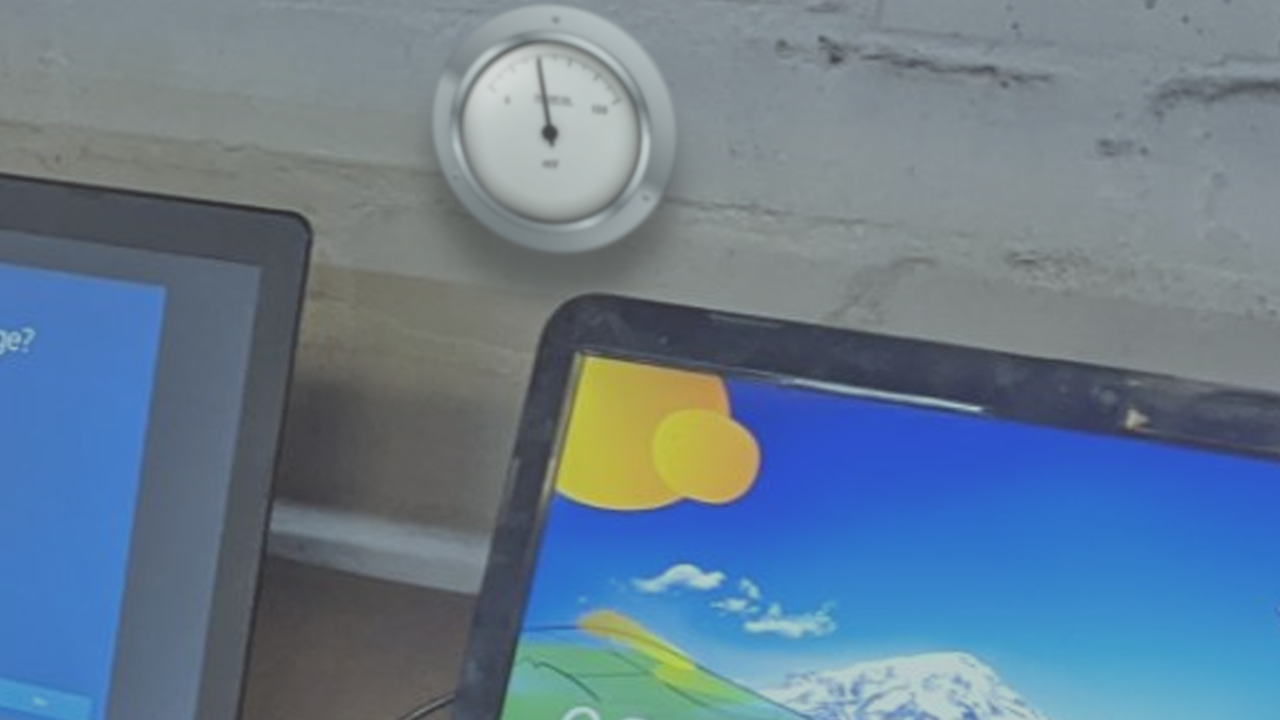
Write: **40** mV
